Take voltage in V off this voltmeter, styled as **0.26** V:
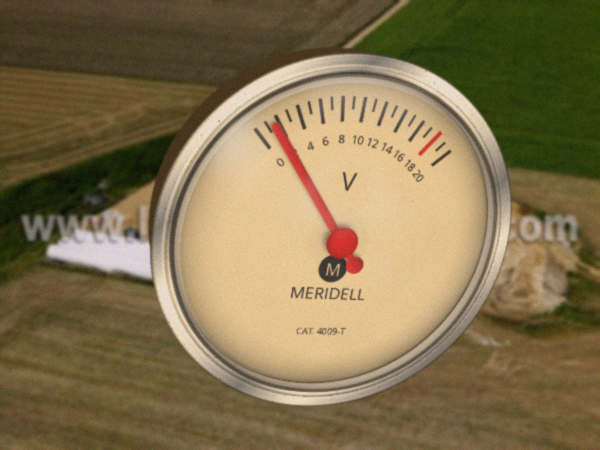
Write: **1.5** V
